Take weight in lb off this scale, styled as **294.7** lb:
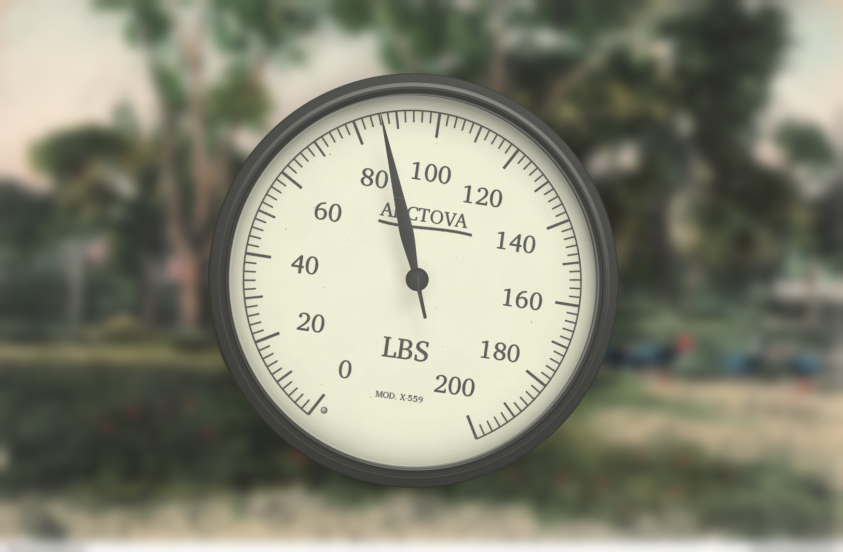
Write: **86** lb
